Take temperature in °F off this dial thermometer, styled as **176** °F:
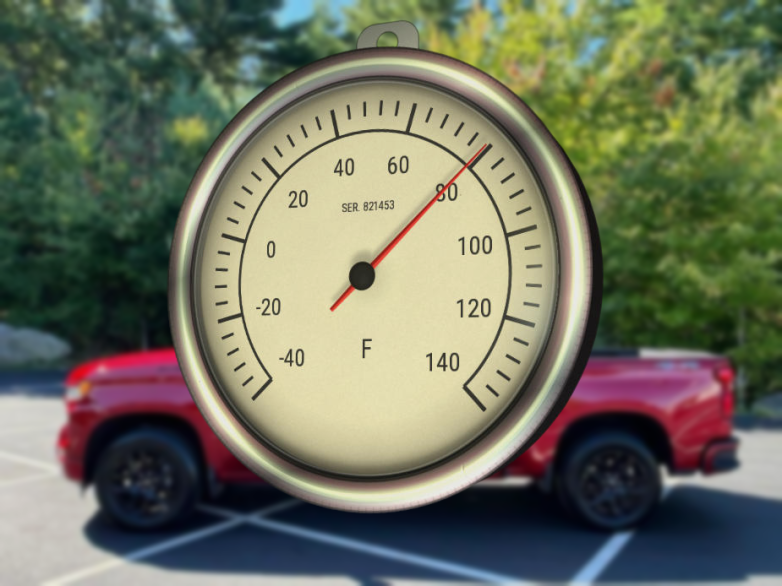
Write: **80** °F
